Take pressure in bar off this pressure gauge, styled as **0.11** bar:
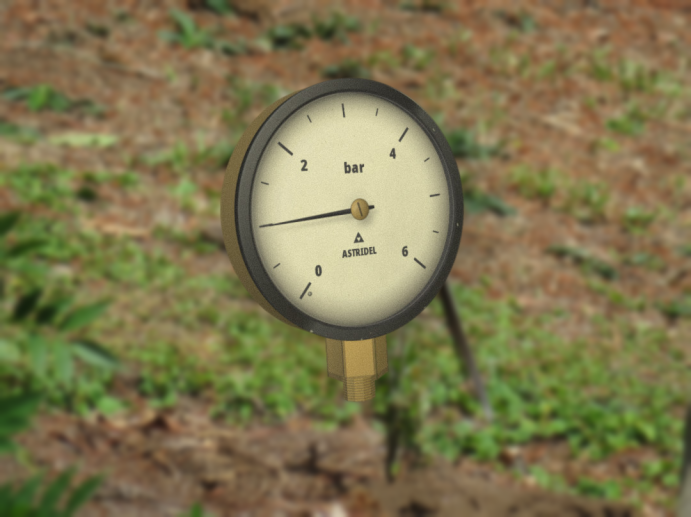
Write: **1** bar
